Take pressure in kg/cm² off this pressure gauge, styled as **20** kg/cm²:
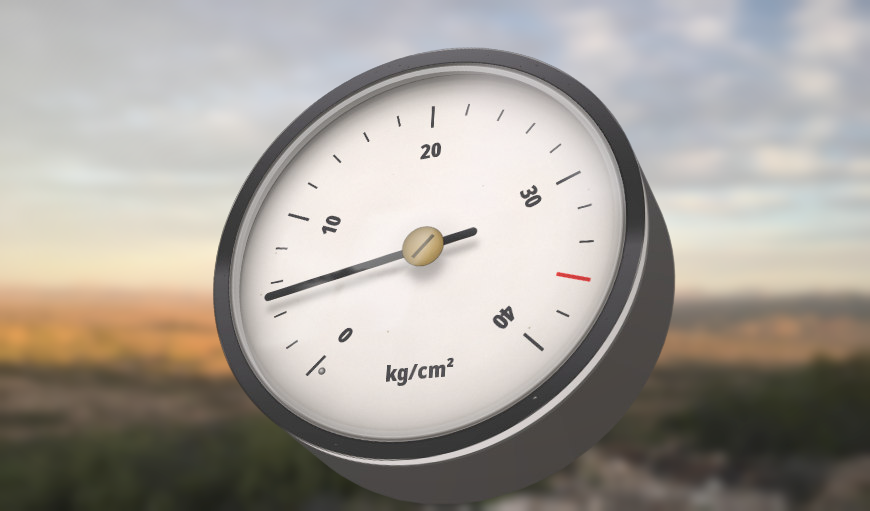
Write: **5** kg/cm²
